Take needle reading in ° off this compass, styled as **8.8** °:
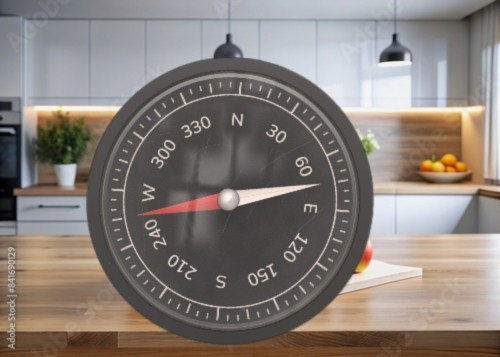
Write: **255** °
